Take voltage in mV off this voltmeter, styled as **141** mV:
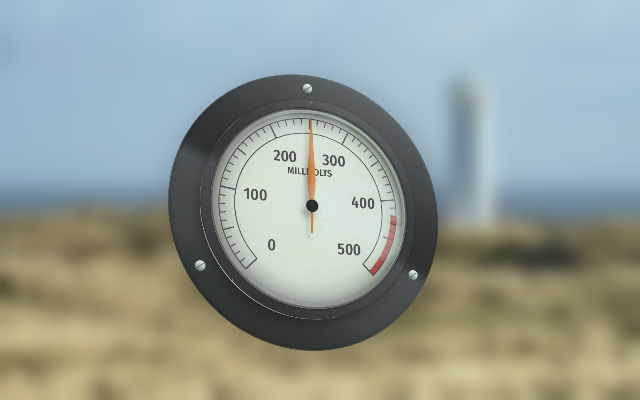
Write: **250** mV
